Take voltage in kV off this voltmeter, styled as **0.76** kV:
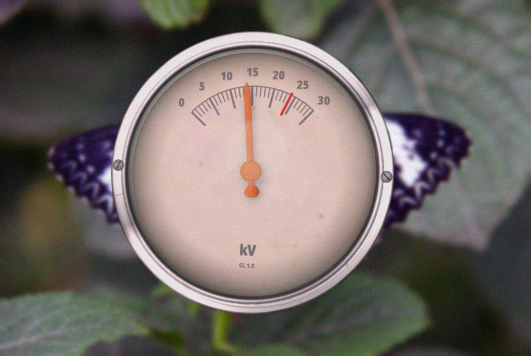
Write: **14** kV
